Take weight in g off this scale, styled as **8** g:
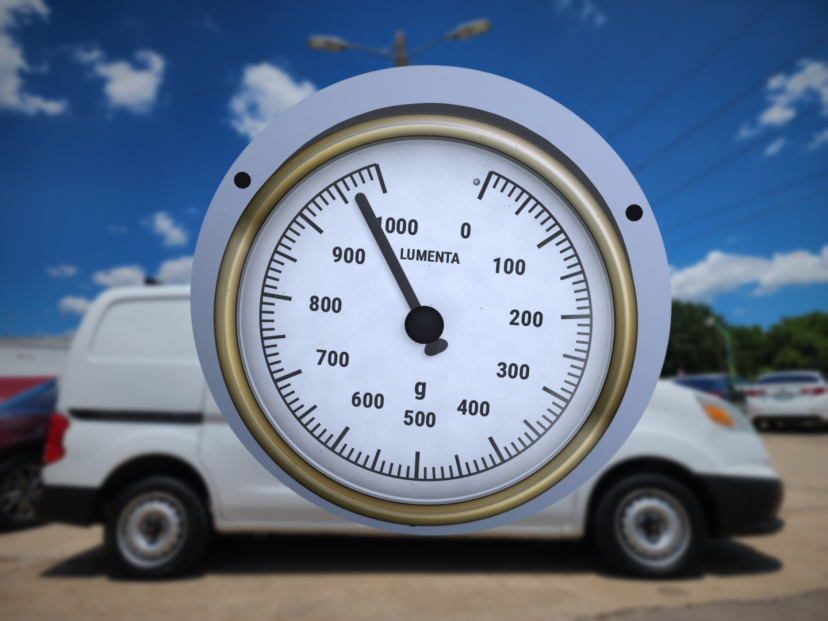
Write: **970** g
